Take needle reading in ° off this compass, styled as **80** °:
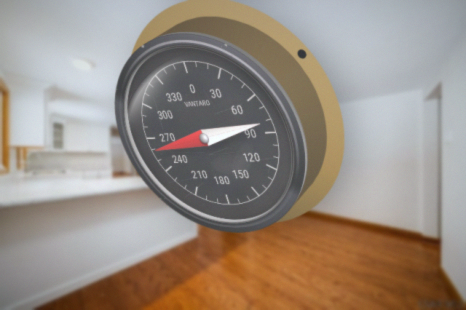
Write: **260** °
